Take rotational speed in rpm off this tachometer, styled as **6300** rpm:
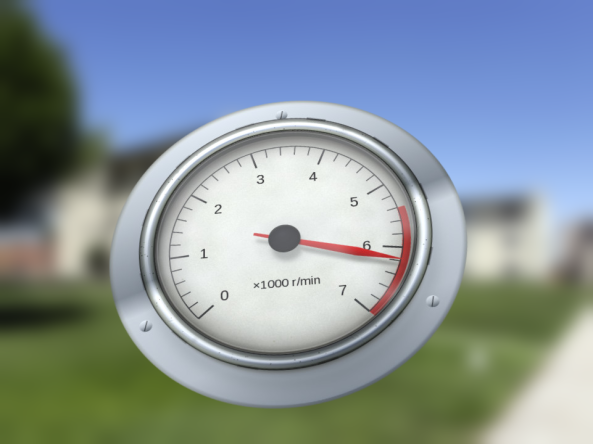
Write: **6200** rpm
